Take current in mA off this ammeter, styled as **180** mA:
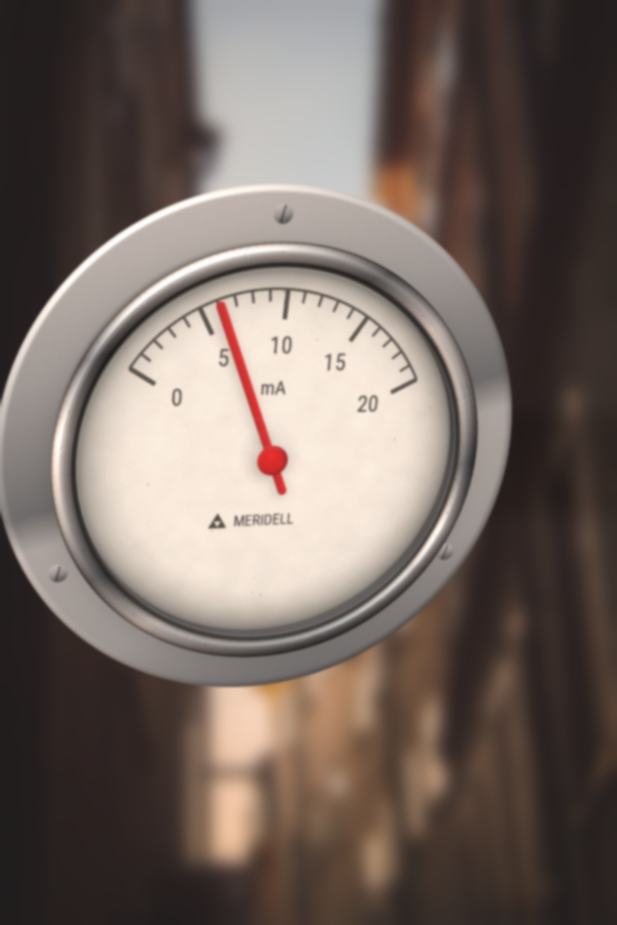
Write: **6** mA
